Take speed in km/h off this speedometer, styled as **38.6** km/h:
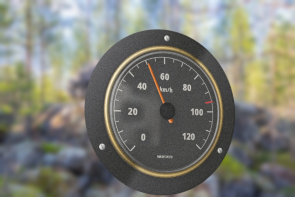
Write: **50** km/h
